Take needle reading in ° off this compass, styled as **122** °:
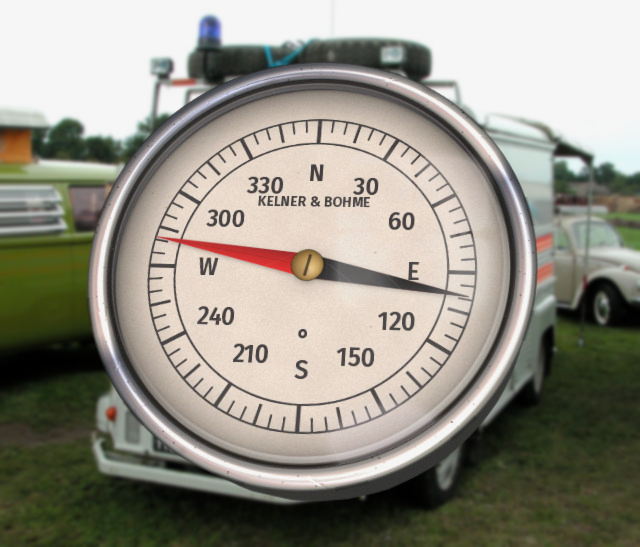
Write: **280** °
